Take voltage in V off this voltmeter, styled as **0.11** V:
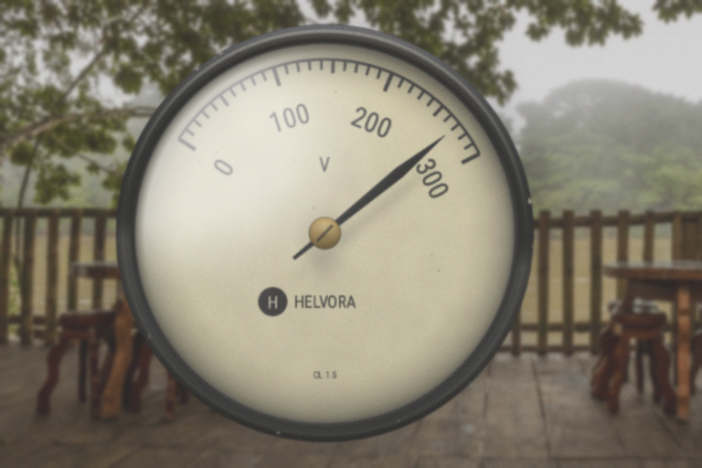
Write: **270** V
